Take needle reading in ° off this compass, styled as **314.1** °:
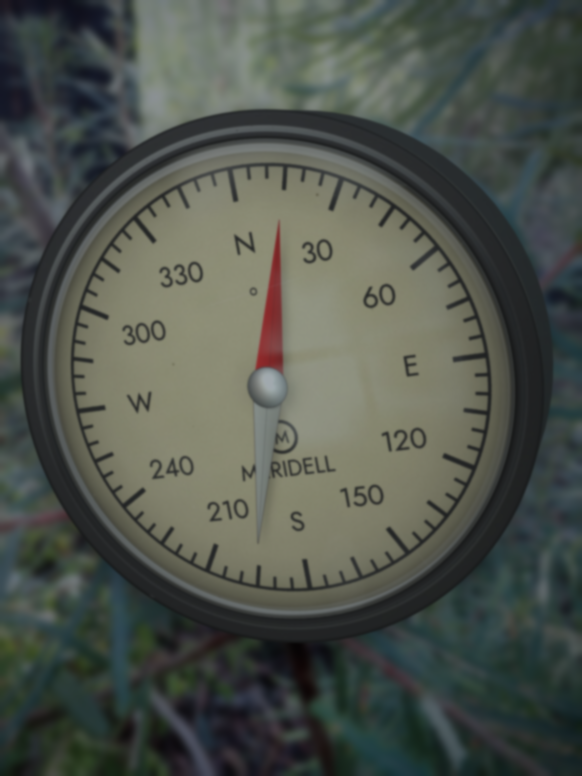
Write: **15** °
